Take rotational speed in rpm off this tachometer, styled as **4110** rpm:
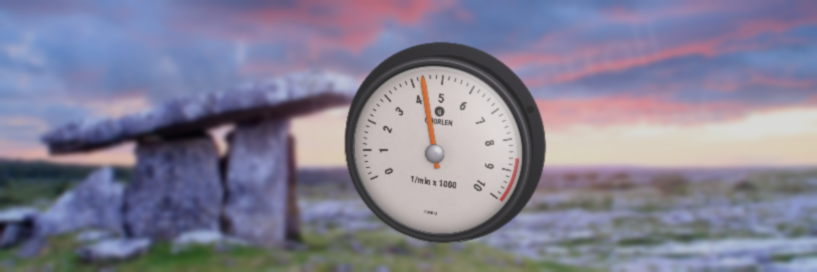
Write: **4400** rpm
